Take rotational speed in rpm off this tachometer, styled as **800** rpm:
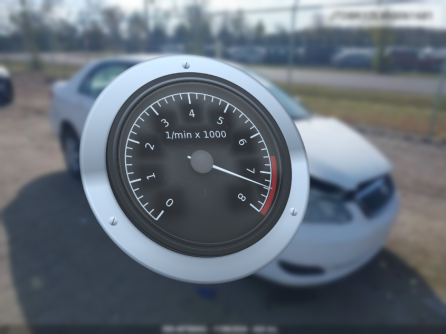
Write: **7400** rpm
